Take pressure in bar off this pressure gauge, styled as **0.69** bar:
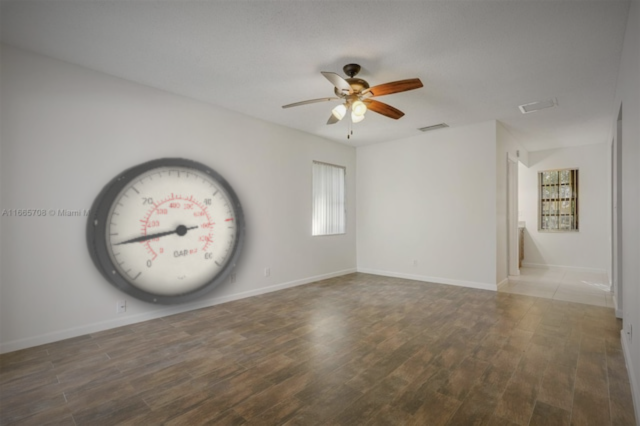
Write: **8** bar
